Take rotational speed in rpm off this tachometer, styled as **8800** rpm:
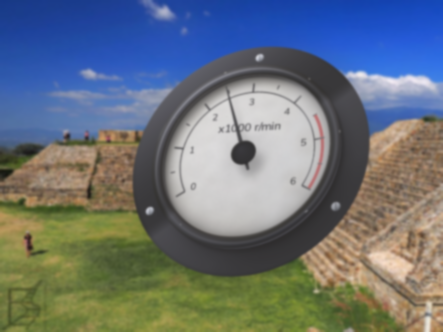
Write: **2500** rpm
